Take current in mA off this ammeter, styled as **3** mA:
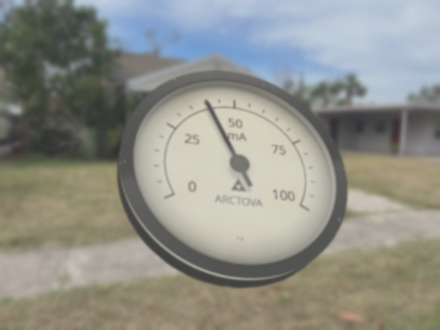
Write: **40** mA
